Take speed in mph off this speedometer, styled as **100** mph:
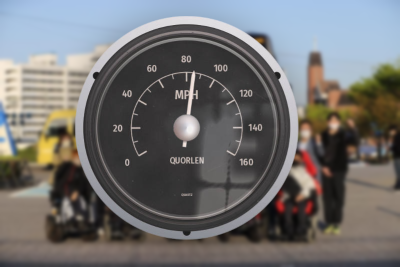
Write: **85** mph
